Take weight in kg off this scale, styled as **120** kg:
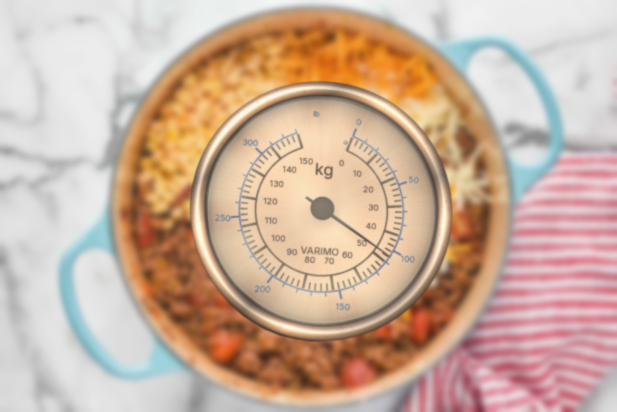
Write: **48** kg
